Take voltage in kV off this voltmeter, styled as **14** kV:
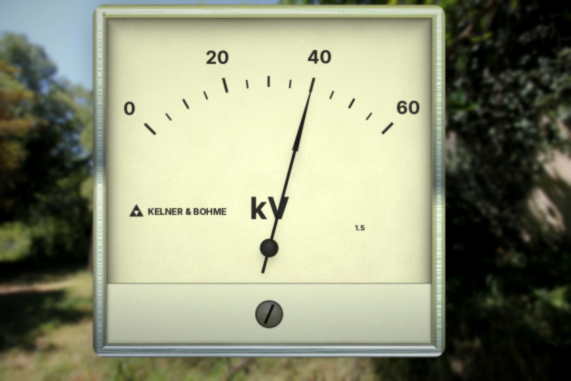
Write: **40** kV
